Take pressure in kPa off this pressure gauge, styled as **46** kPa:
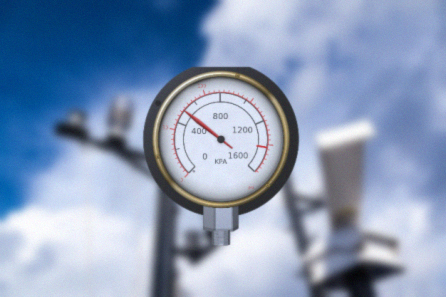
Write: **500** kPa
